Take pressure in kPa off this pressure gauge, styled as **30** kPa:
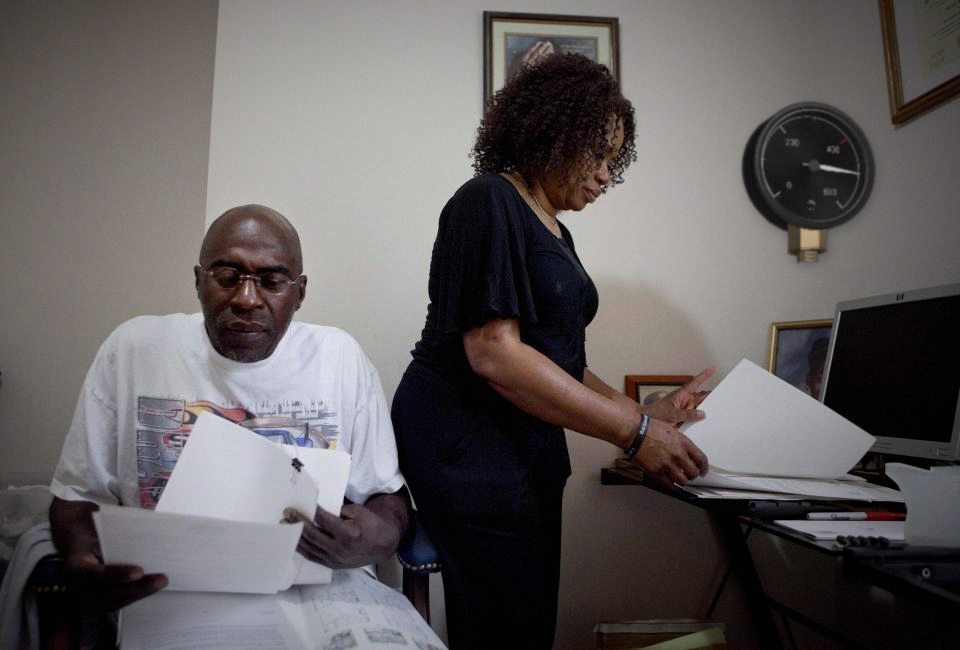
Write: **500** kPa
